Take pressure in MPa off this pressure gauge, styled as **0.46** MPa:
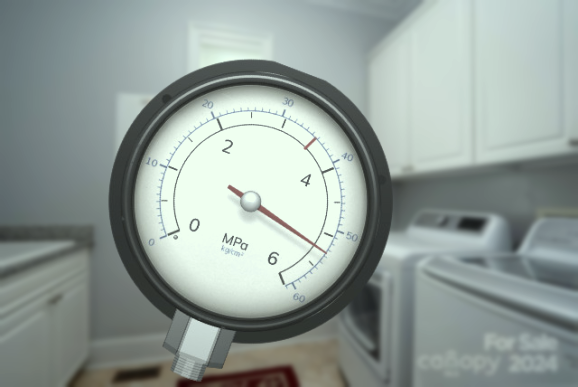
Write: **5.25** MPa
